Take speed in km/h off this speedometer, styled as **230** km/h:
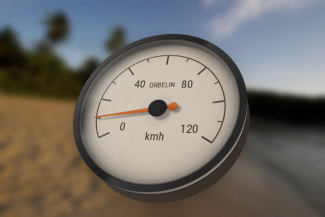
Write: **10** km/h
